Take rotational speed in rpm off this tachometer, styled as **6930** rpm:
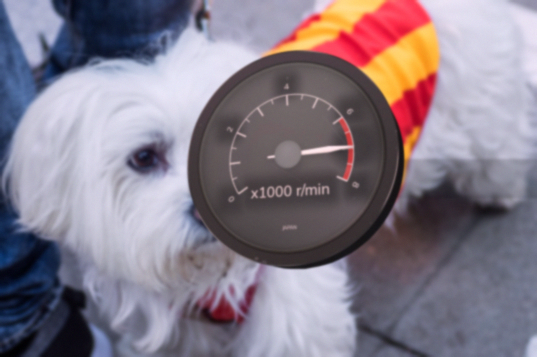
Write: **7000** rpm
